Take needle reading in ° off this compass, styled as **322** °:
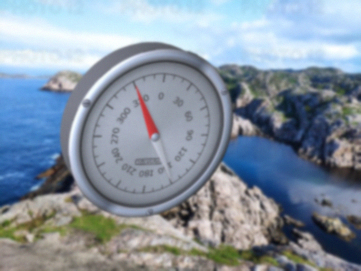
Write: **330** °
